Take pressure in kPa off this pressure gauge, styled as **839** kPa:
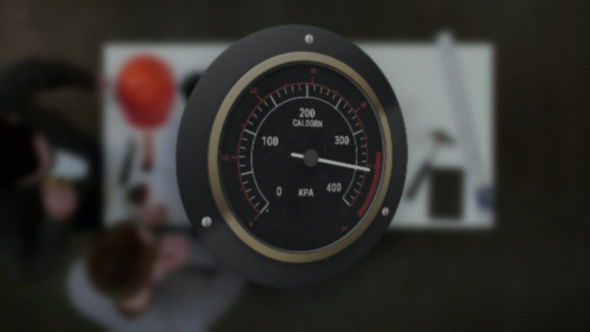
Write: **350** kPa
